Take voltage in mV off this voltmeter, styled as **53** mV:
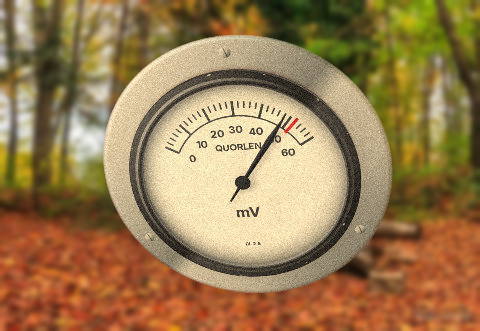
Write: **48** mV
